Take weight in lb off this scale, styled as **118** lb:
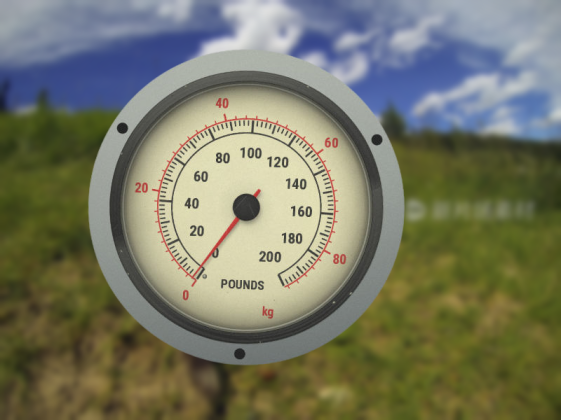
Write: **2** lb
